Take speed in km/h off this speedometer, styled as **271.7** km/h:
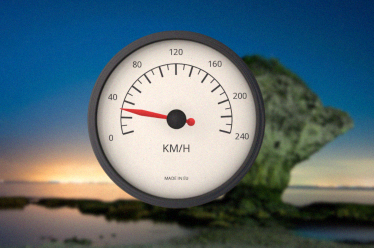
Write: **30** km/h
